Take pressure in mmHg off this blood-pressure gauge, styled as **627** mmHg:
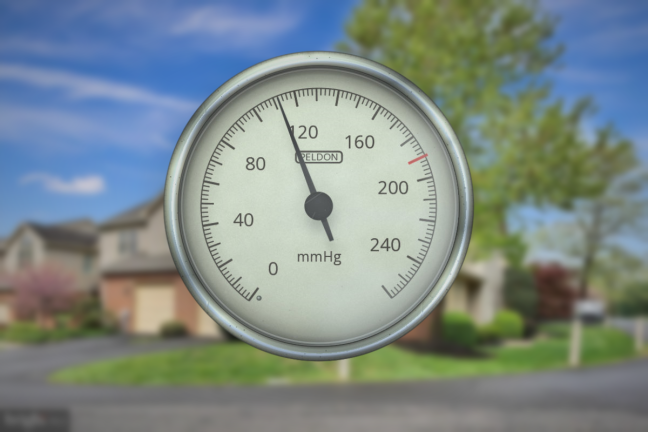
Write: **112** mmHg
